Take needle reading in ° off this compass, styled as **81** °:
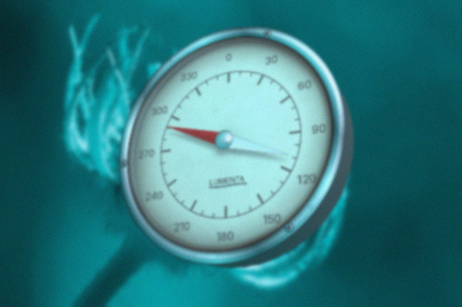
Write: **290** °
